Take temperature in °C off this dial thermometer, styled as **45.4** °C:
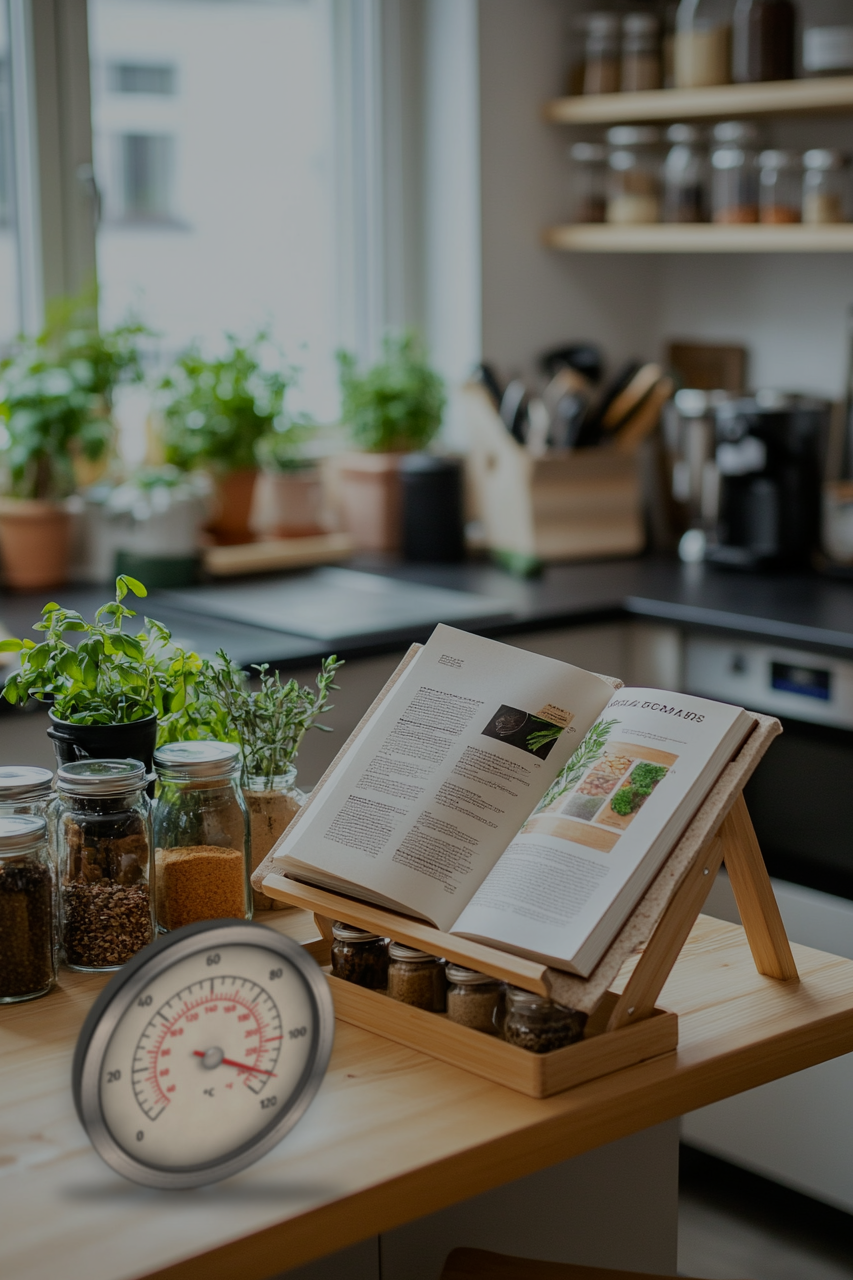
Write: **112** °C
